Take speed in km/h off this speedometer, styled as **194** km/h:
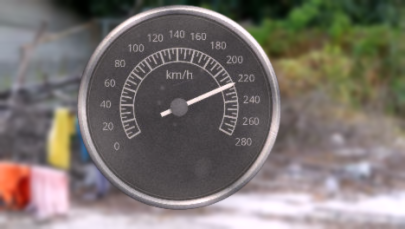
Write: **220** km/h
